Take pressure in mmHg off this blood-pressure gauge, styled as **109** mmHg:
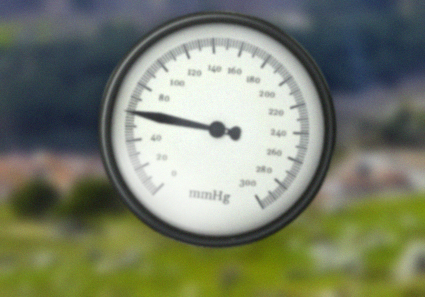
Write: **60** mmHg
